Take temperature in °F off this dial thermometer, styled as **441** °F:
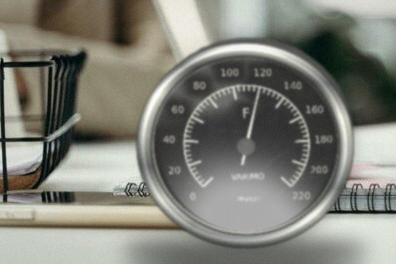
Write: **120** °F
